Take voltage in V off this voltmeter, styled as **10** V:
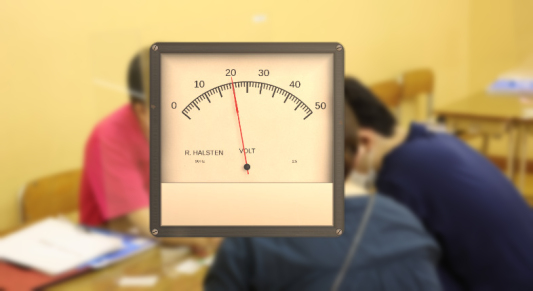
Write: **20** V
